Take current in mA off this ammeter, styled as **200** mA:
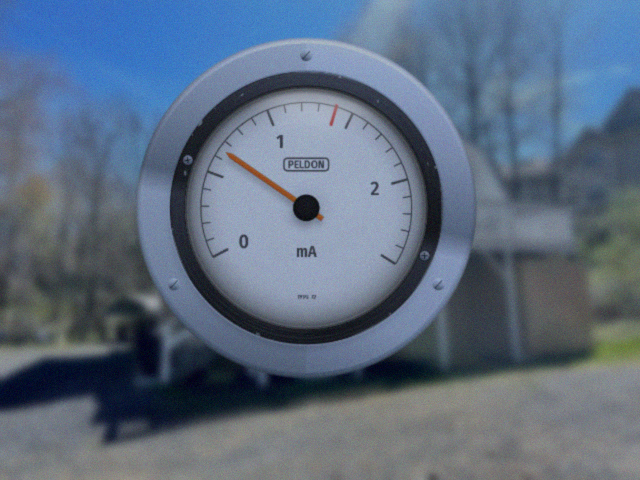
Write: **0.65** mA
